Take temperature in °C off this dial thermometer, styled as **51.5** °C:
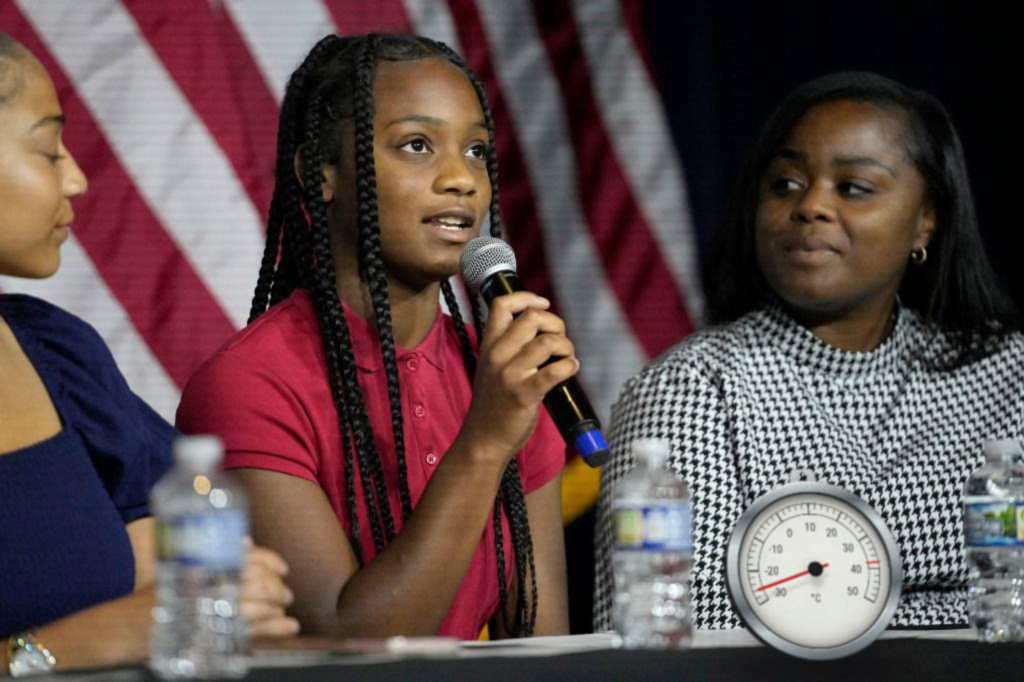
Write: **-26** °C
